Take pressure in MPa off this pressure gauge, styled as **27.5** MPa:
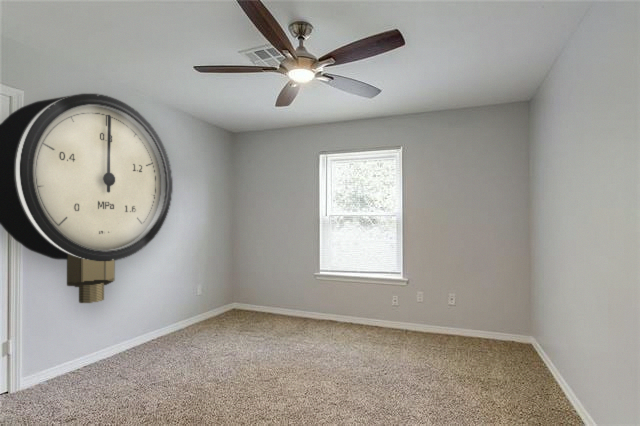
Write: **0.8** MPa
